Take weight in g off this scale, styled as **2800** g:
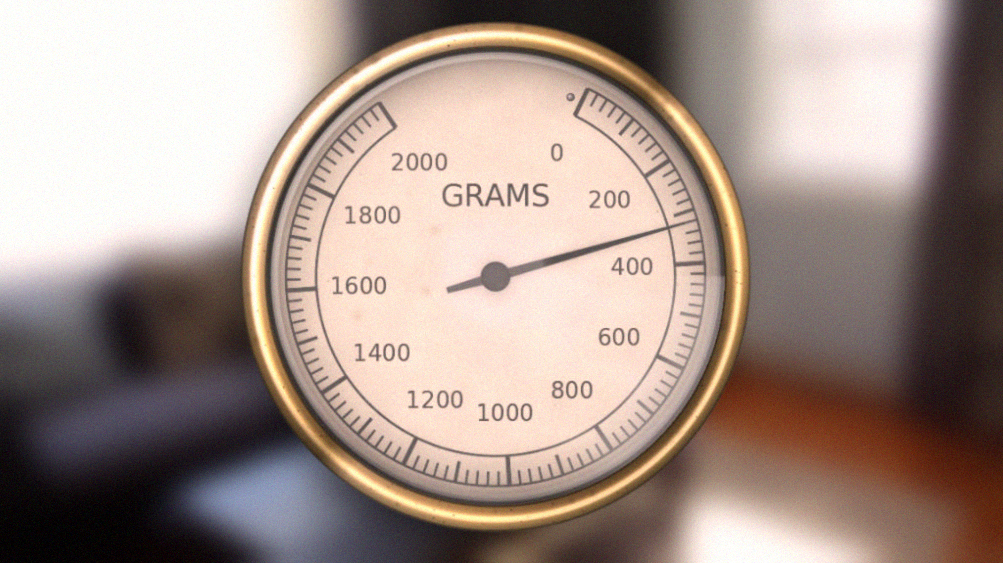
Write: **320** g
